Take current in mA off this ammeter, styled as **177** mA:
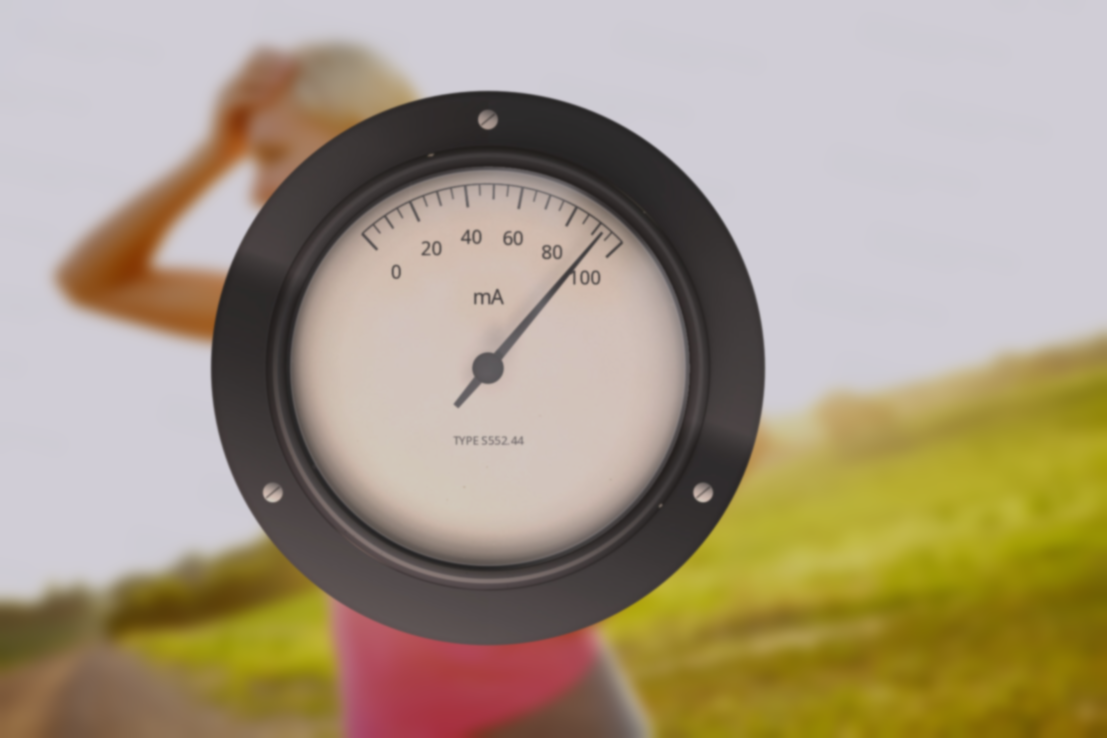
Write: **92.5** mA
